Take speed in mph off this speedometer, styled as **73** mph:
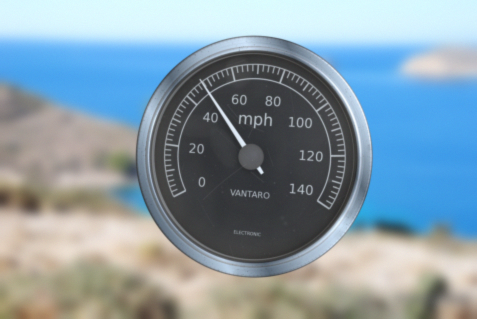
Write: **48** mph
